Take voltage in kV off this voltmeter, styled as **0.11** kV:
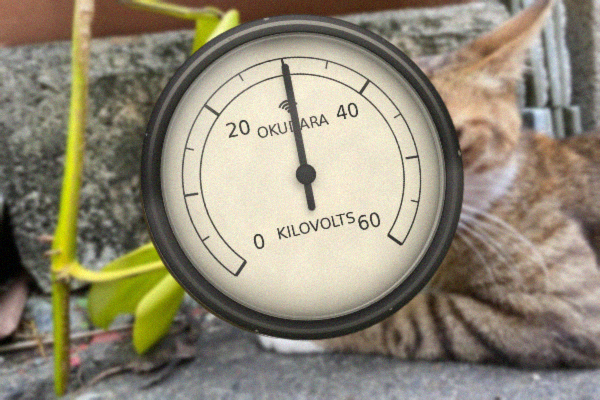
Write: **30** kV
